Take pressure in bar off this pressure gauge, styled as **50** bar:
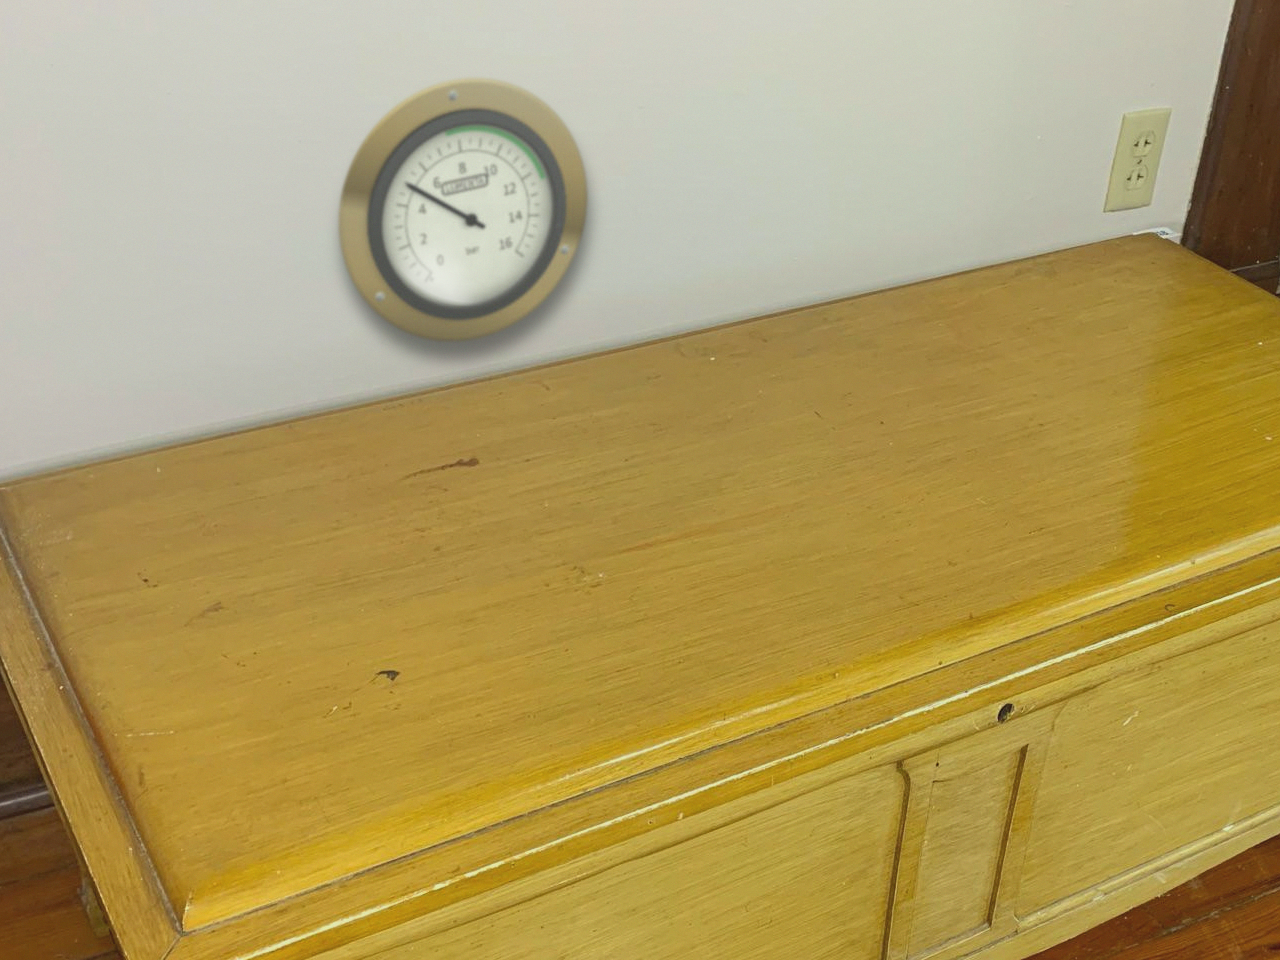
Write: **5** bar
